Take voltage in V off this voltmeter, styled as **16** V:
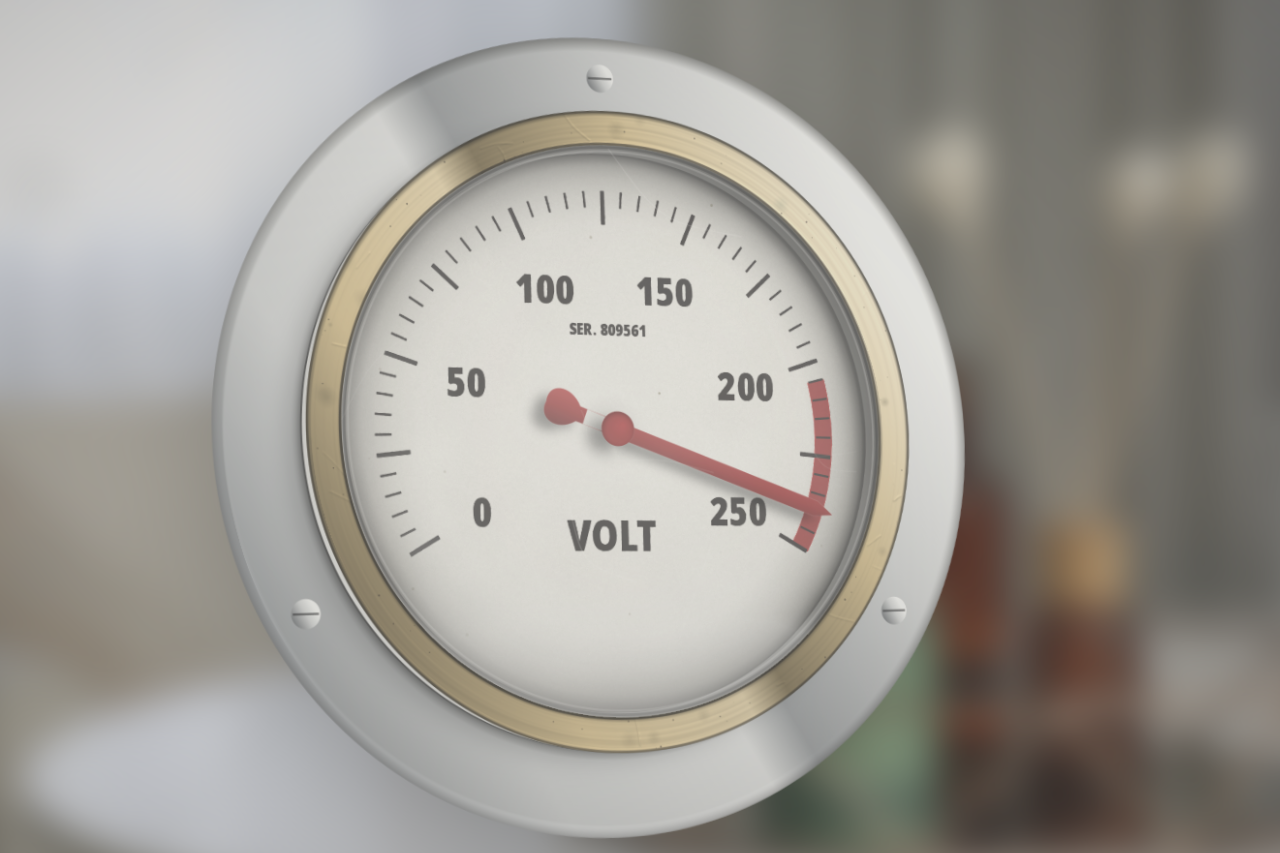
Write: **240** V
